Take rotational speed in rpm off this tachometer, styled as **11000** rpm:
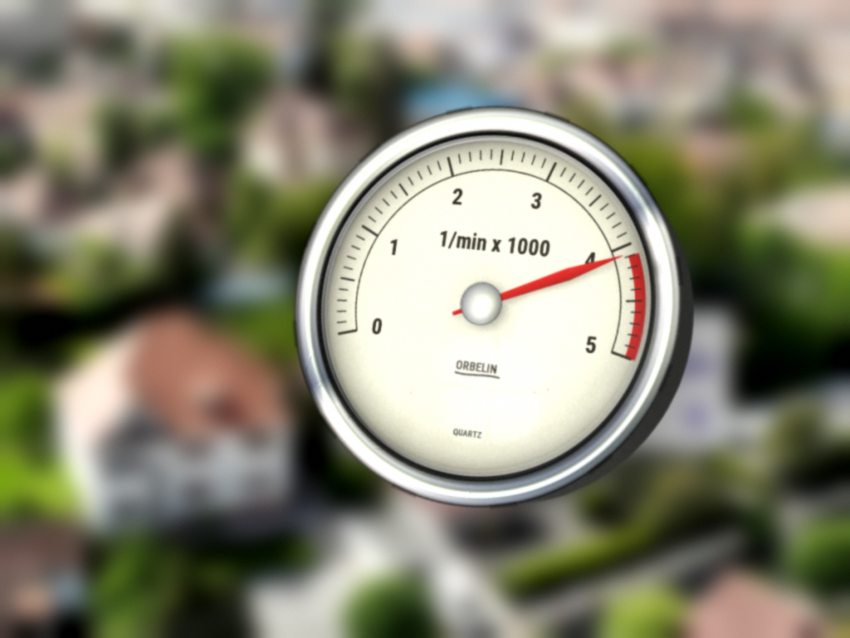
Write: **4100** rpm
